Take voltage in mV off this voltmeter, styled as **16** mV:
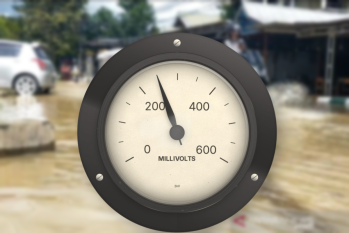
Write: **250** mV
